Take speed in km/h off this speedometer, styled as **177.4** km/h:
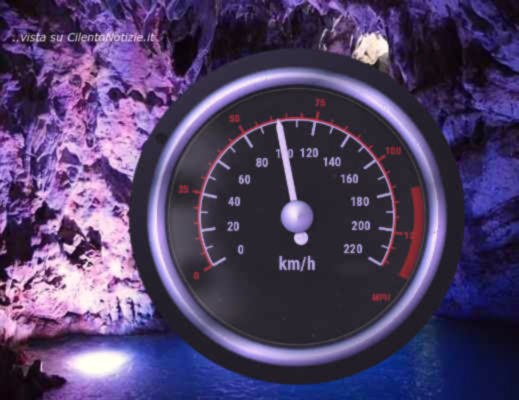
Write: **100** km/h
